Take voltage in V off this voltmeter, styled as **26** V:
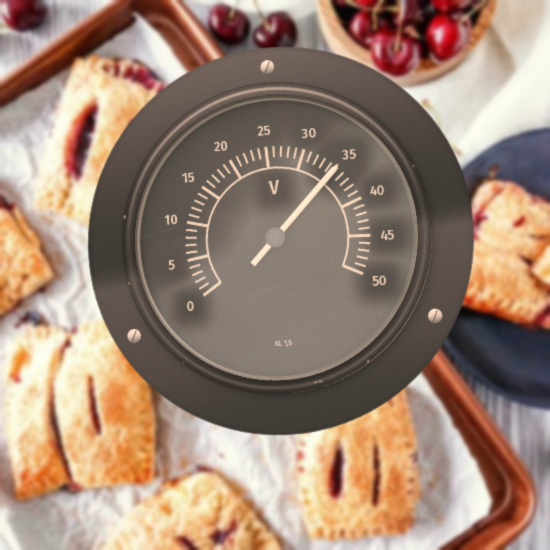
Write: **35** V
